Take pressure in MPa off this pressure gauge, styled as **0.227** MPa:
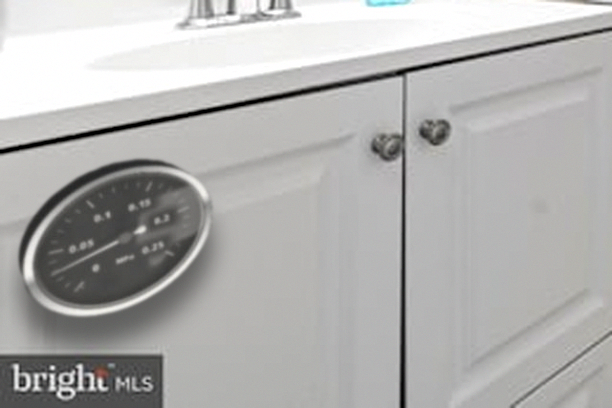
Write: **0.03** MPa
